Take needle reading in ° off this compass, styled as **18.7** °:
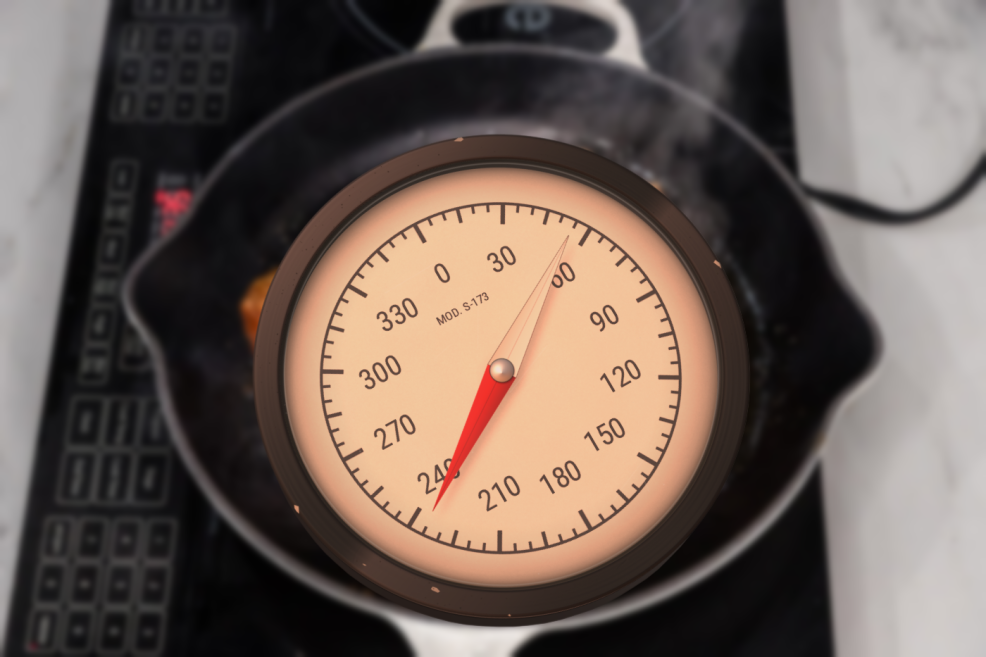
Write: **235** °
